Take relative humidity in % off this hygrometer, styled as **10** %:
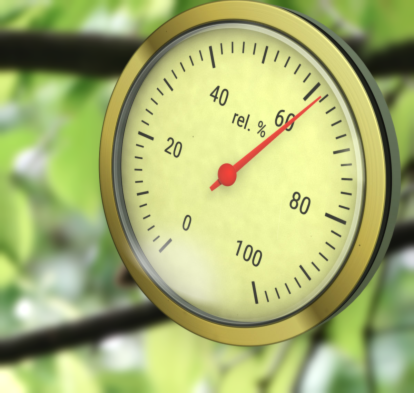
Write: **62** %
